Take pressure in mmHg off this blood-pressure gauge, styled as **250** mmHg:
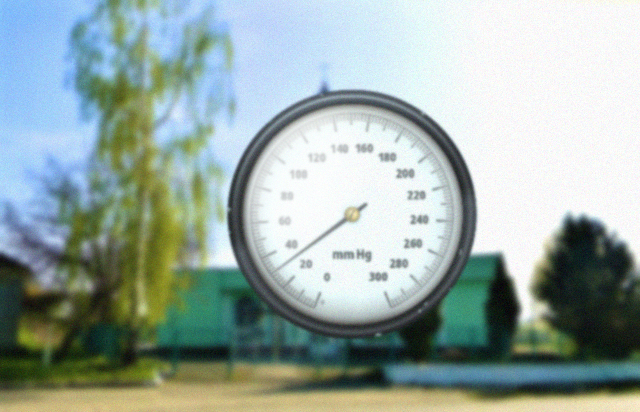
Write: **30** mmHg
